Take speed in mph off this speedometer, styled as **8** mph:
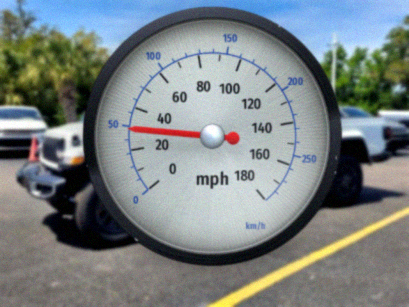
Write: **30** mph
